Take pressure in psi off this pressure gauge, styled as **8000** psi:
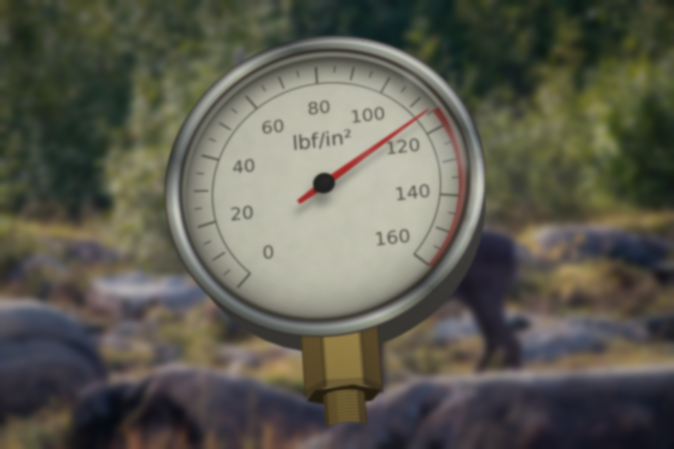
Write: **115** psi
